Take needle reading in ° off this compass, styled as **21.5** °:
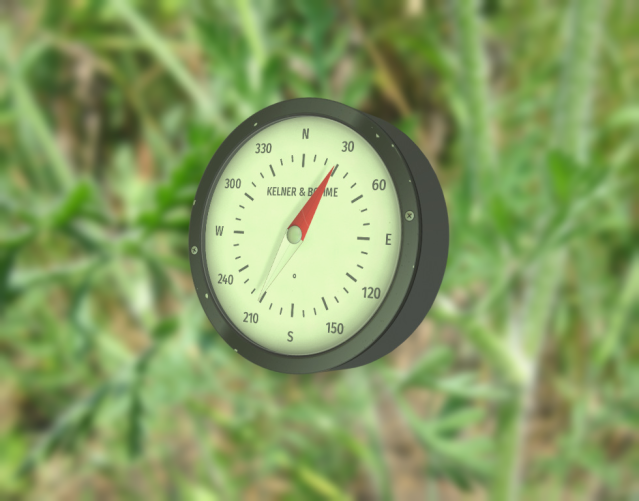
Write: **30** °
